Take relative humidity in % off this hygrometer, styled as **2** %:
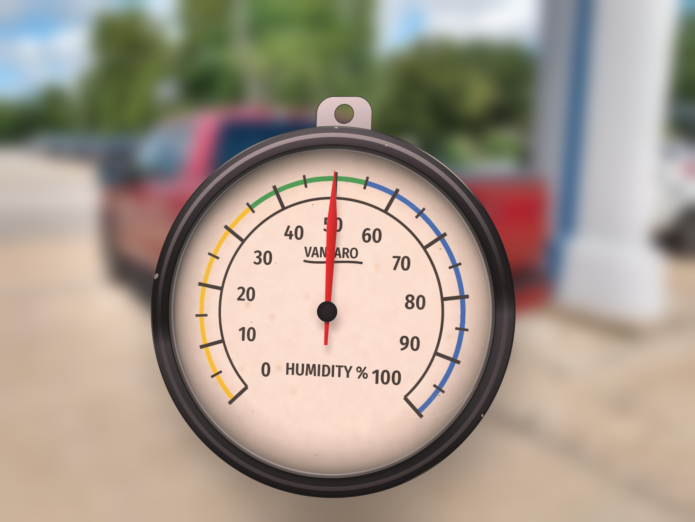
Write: **50** %
